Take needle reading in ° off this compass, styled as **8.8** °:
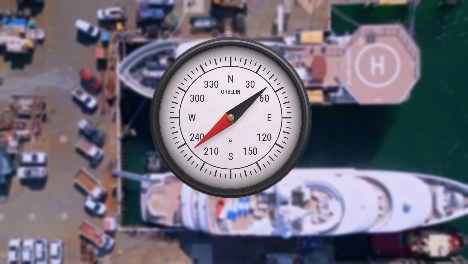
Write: **230** °
